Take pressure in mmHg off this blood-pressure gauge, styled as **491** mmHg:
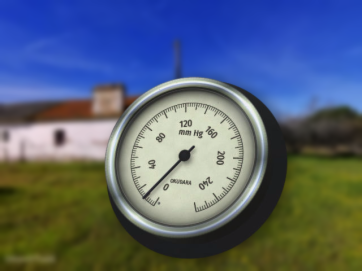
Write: **10** mmHg
